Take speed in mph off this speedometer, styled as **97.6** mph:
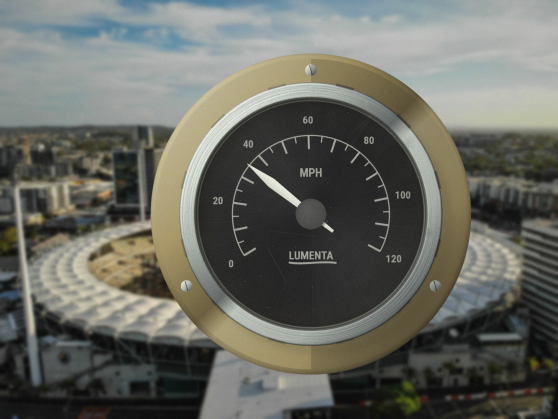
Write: **35** mph
